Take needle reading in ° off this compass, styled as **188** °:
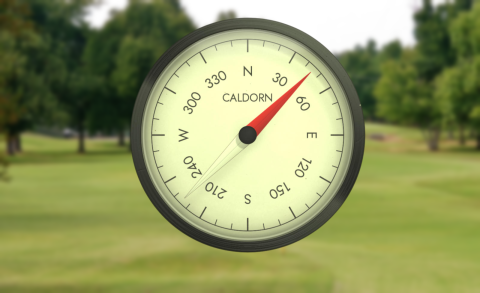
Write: **45** °
